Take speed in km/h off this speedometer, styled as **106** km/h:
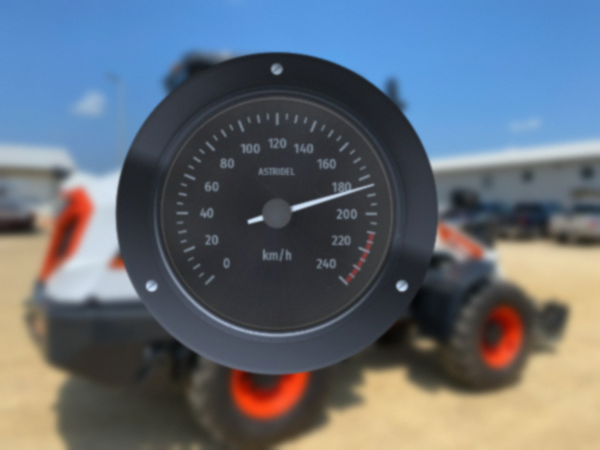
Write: **185** km/h
